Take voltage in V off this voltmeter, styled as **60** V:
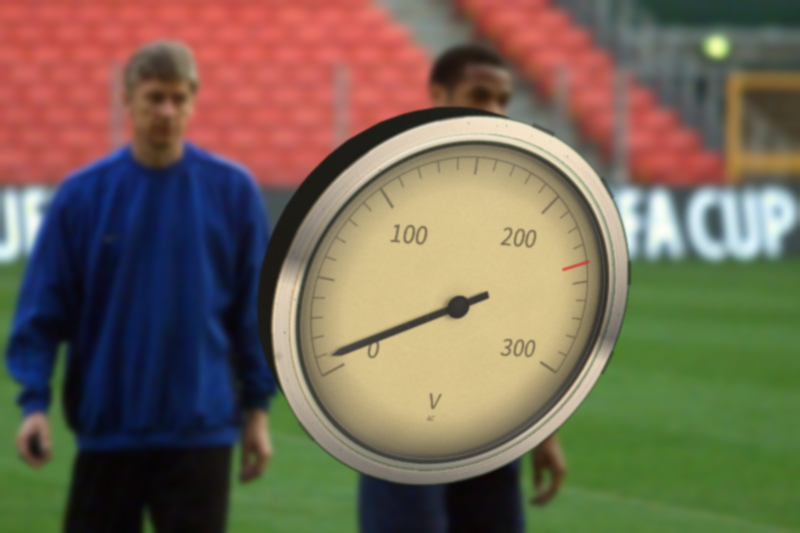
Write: **10** V
